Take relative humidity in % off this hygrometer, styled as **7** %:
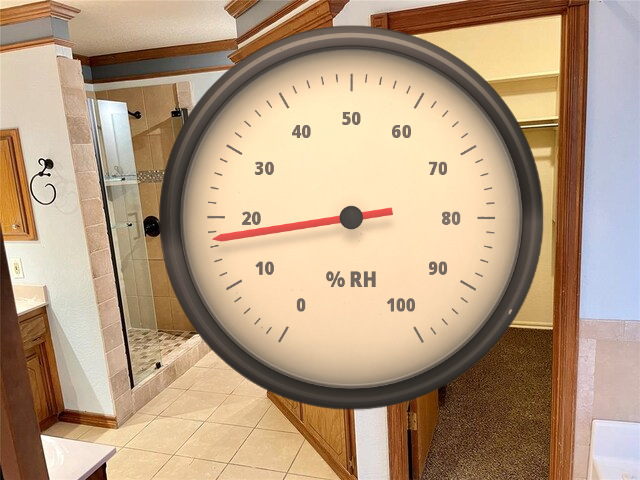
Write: **17** %
